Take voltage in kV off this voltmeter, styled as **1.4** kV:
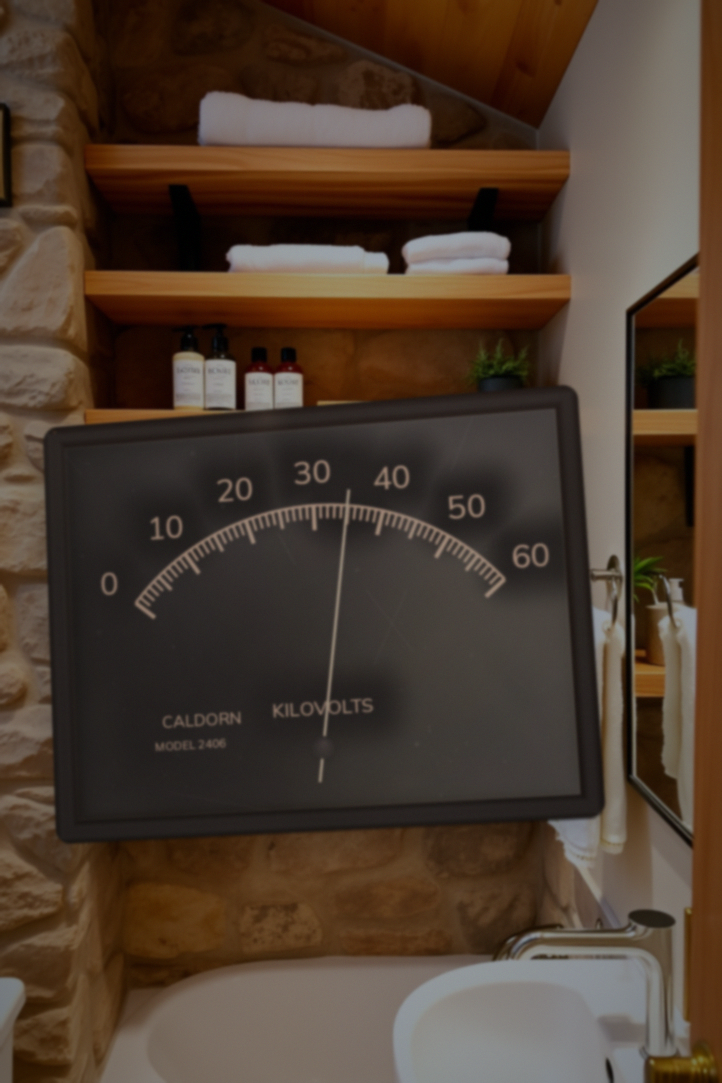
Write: **35** kV
